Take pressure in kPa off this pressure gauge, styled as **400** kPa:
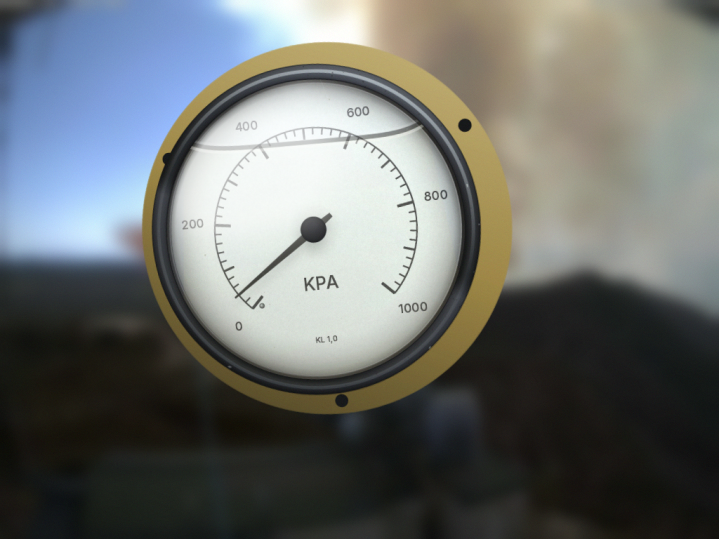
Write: **40** kPa
